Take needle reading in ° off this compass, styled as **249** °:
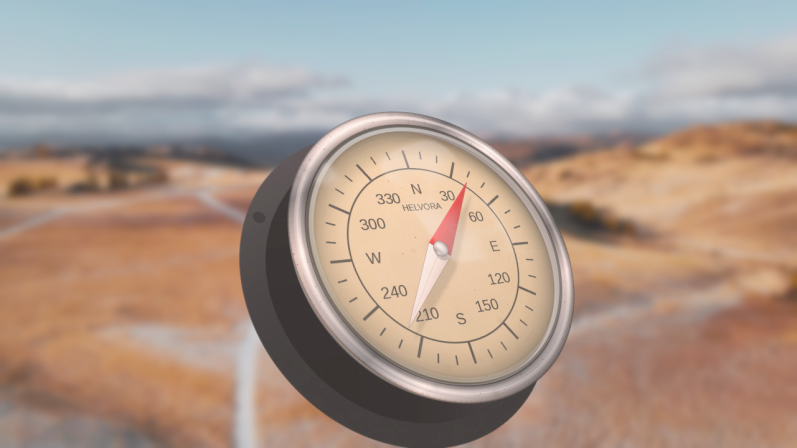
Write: **40** °
